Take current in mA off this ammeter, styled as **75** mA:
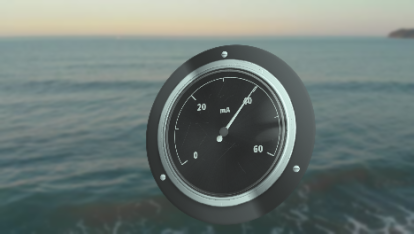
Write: **40** mA
